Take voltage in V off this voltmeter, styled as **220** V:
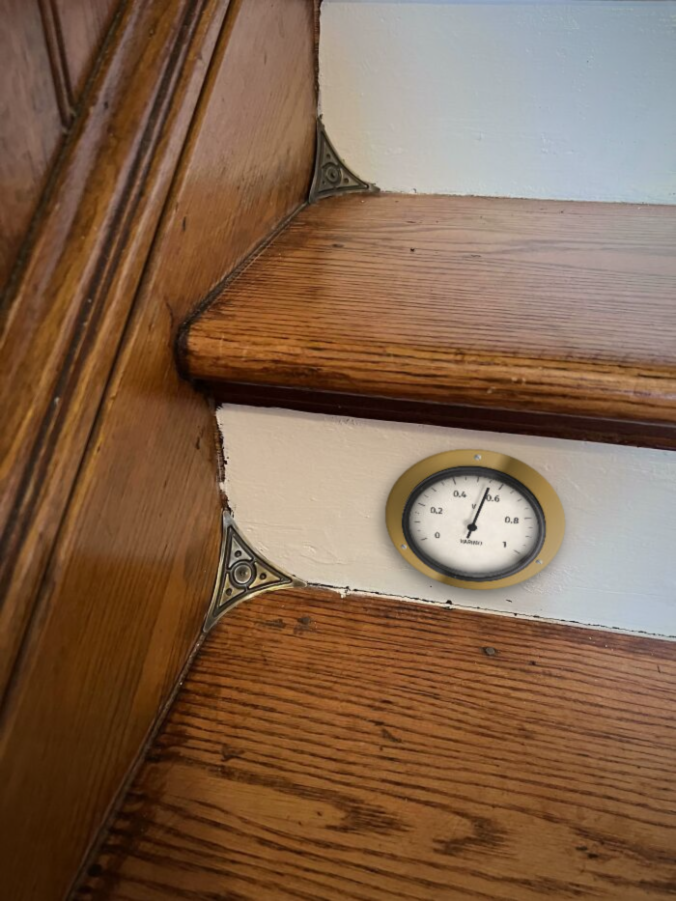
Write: **0.55** V
